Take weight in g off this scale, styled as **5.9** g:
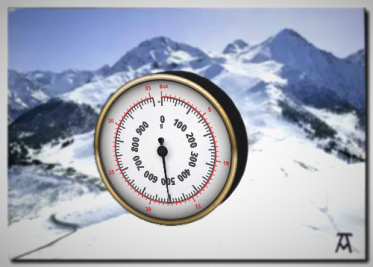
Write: **500** g
